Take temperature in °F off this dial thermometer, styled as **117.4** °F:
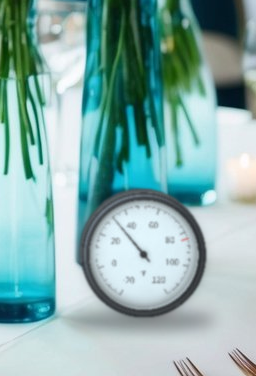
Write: **32** °F
